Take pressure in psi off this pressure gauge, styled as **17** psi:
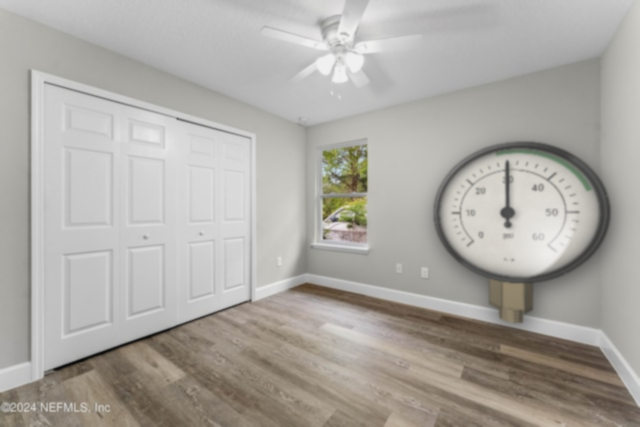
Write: **30** psi
